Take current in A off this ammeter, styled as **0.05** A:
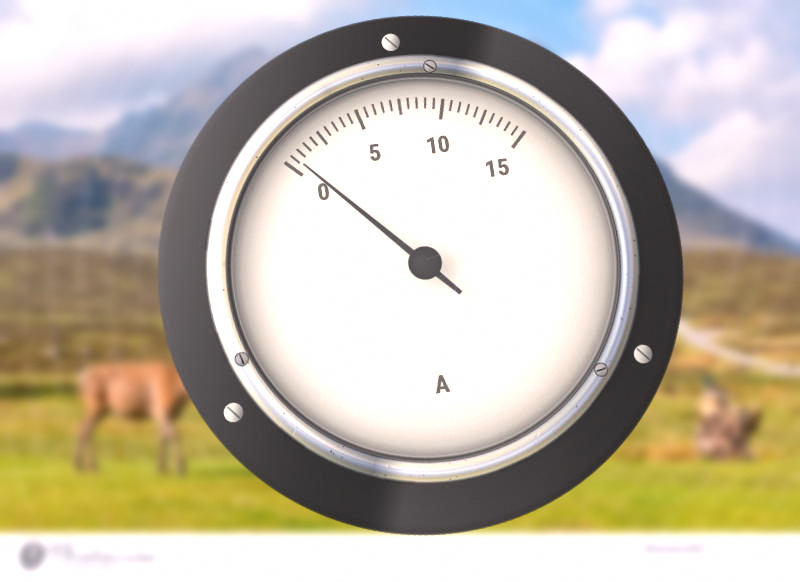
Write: **0.5** A
